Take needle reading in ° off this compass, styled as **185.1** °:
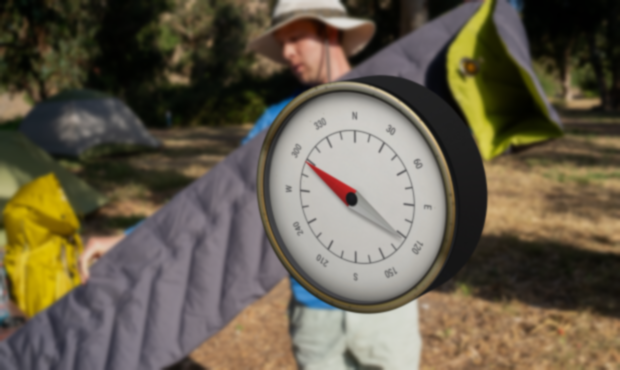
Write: **300** °
